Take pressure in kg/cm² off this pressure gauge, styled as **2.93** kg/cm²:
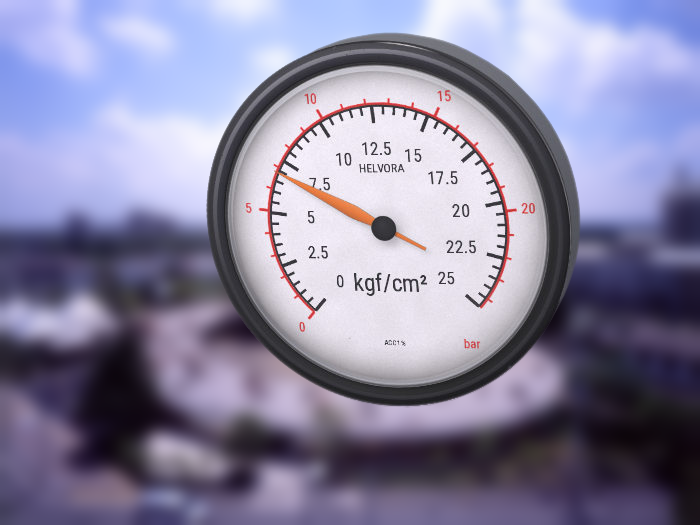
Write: **7** kg/cm²
